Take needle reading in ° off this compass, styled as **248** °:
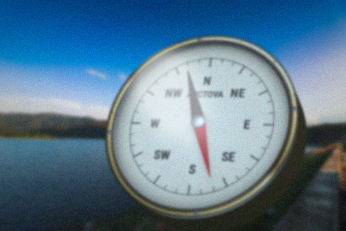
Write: **160** °
